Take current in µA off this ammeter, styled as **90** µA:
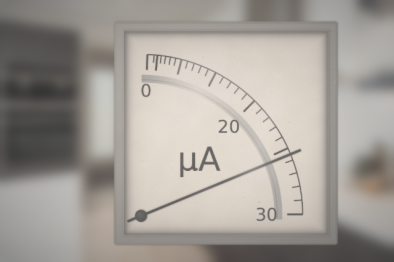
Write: **25.5** µA
